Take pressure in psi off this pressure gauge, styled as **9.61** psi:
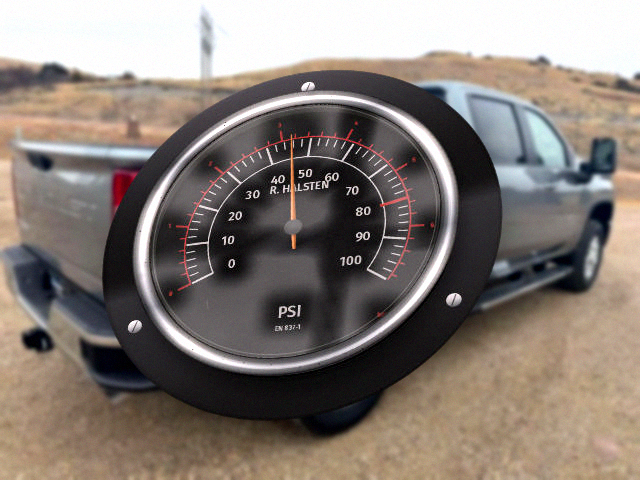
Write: **46** psi
